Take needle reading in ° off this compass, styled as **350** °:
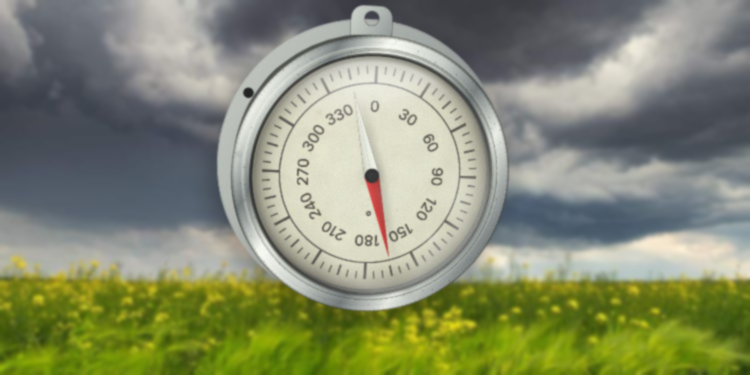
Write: **165** °
